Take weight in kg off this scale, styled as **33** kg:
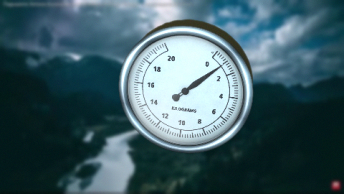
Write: **1** kg
